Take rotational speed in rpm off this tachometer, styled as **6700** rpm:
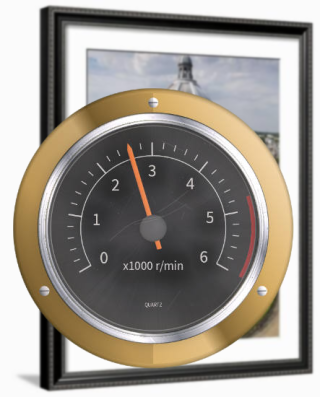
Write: **2600** rpm
